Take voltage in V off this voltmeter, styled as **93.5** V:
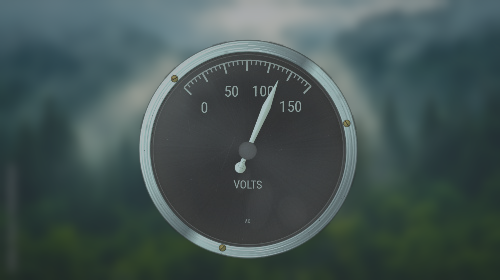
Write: **115** V
